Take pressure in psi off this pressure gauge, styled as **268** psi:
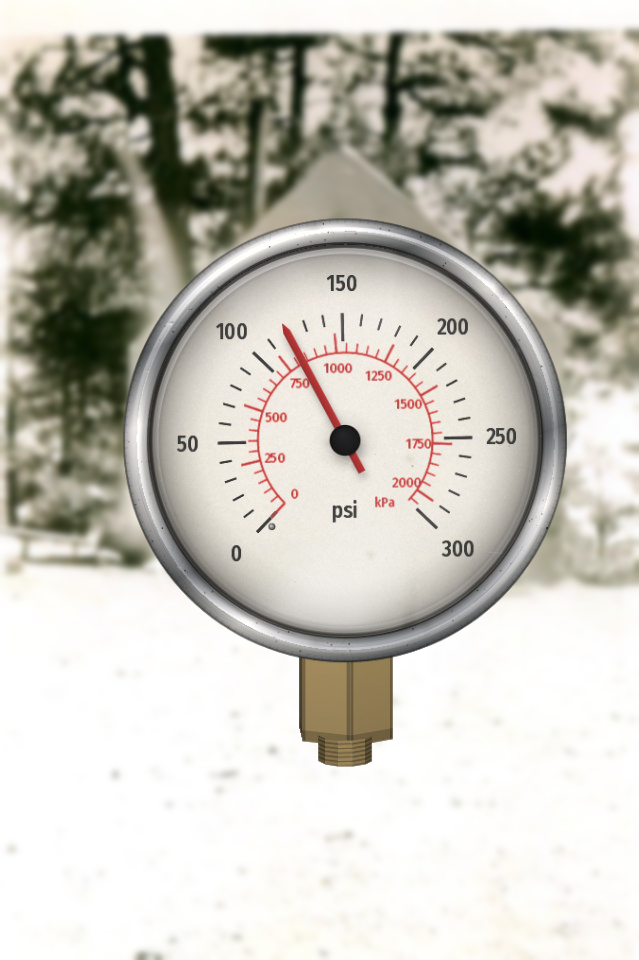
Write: **120** psi
